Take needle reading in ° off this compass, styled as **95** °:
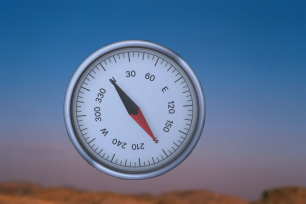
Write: **180** °
